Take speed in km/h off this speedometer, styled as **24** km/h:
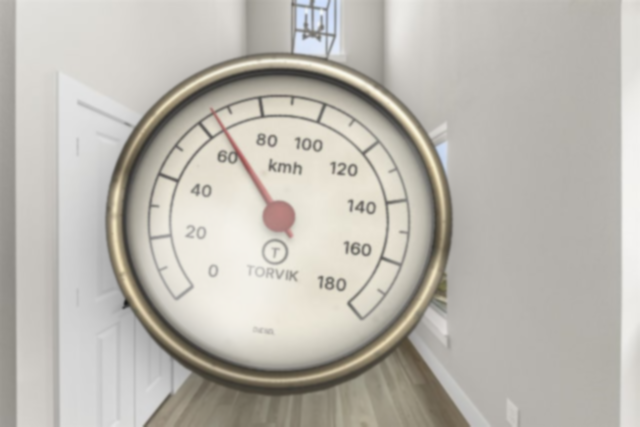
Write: **65** km/h
